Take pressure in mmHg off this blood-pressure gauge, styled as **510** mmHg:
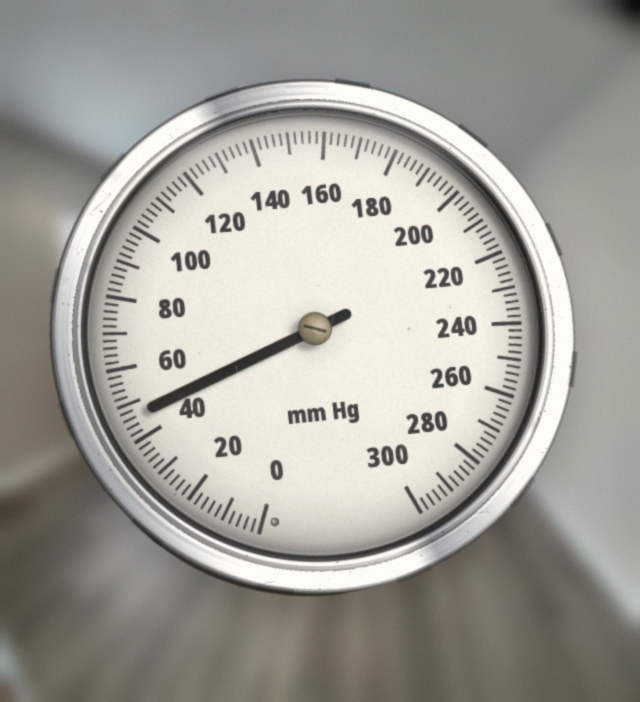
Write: **46** mmHg
